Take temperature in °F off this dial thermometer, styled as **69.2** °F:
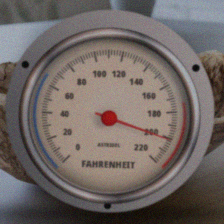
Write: **200** °F
